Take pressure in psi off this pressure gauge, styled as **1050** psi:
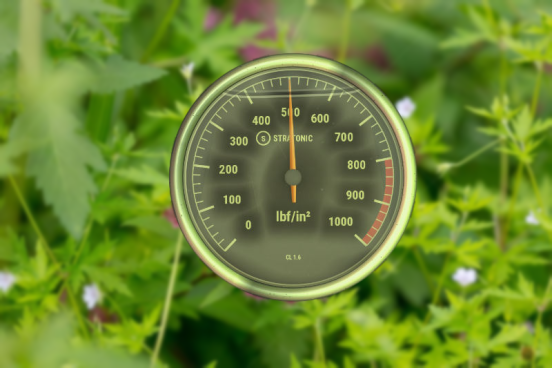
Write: **500** psi
